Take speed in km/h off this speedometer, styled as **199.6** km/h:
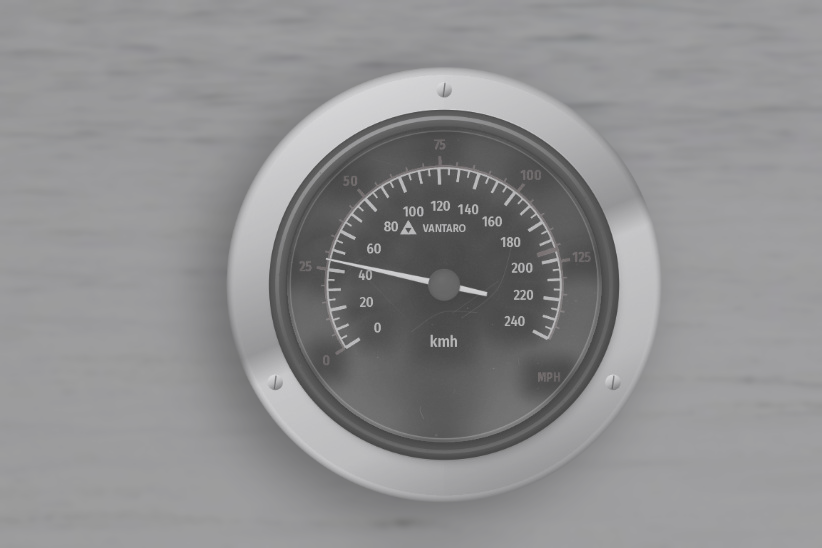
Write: **45** km/h
